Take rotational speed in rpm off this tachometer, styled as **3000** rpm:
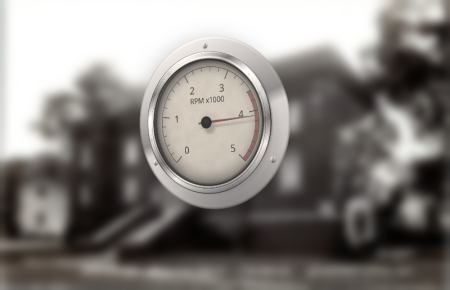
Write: **4100** rpm
